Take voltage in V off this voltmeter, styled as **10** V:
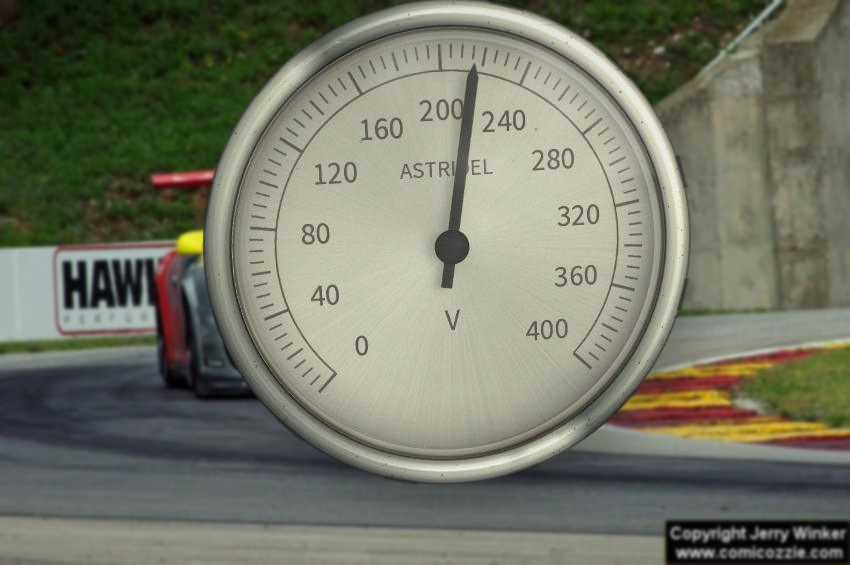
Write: **215** V
